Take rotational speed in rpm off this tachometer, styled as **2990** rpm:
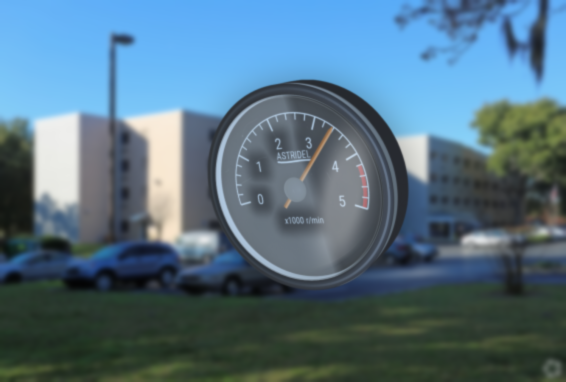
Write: **3400** rpm
